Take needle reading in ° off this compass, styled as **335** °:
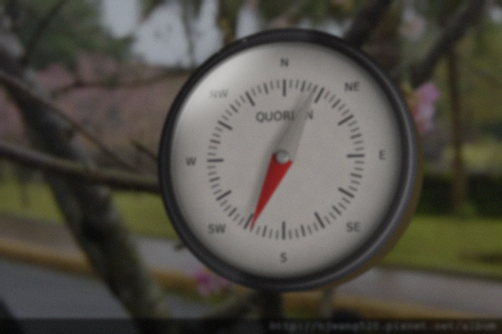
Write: **205** °
